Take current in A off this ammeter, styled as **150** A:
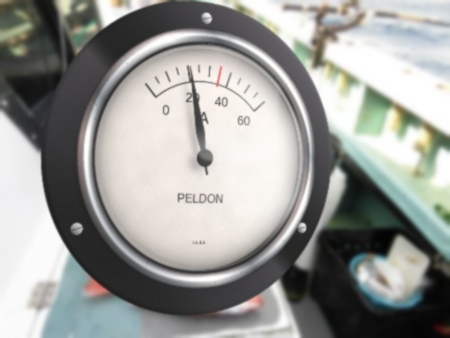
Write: **20** A
